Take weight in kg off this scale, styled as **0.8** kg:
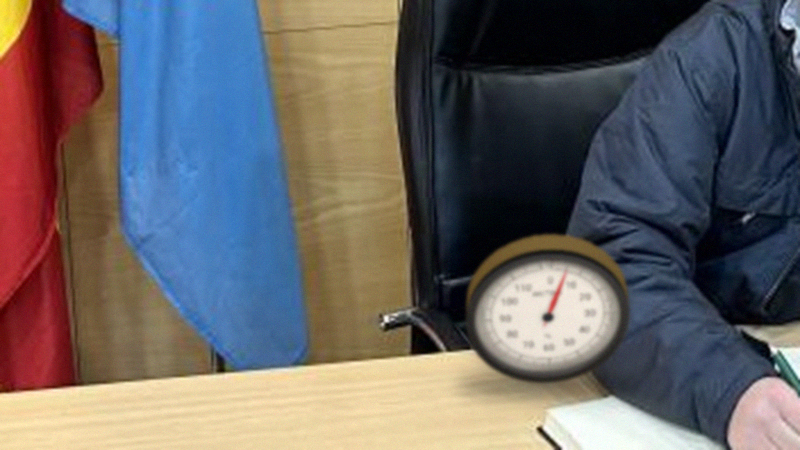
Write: **5** kg
